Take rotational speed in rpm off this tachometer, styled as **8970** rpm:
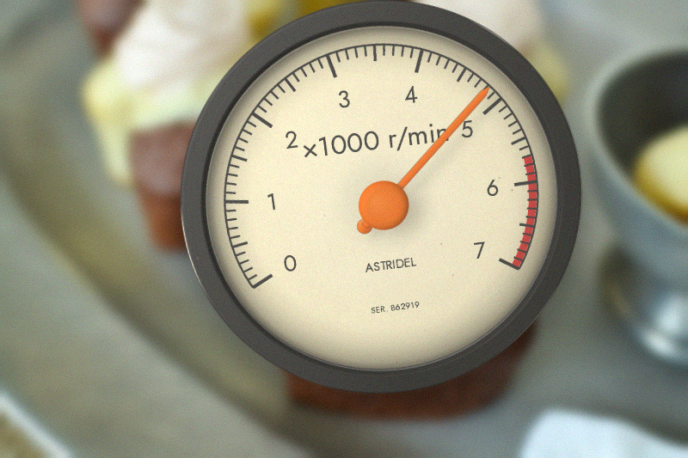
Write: **4800** rpm
